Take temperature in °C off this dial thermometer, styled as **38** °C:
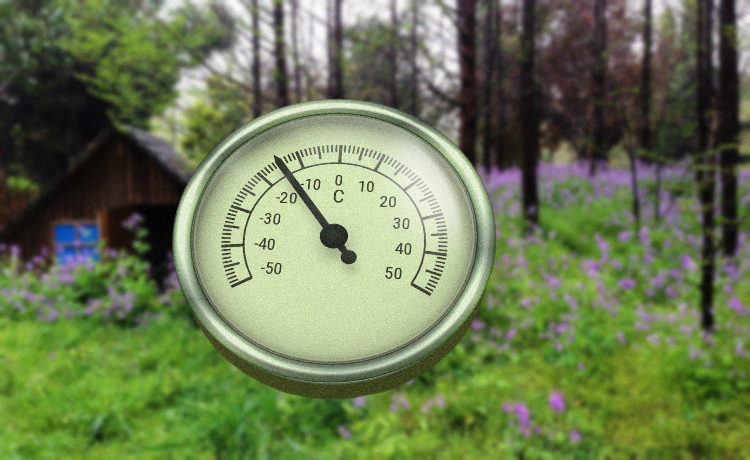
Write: **-15** °C
